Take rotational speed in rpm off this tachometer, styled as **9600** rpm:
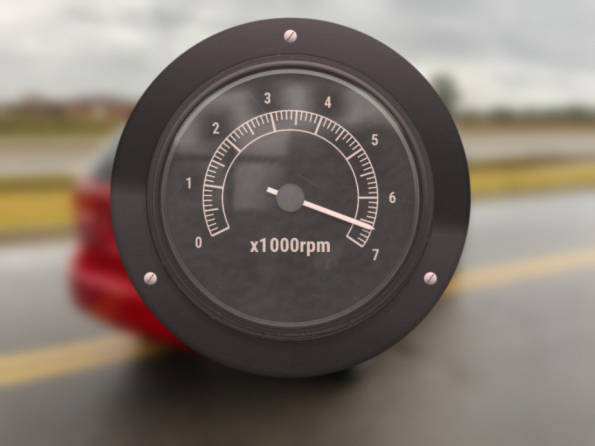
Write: **6600** rpm
